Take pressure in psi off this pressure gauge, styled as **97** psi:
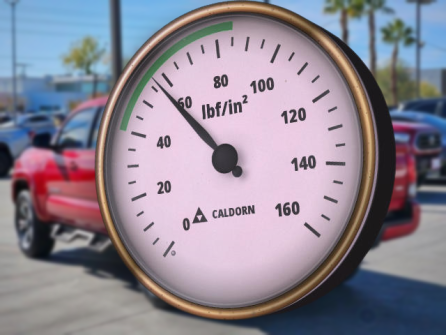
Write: **57.5** psi
